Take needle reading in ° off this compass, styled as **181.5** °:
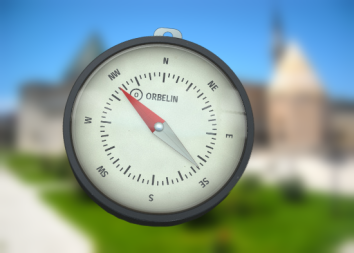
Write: **310** °
